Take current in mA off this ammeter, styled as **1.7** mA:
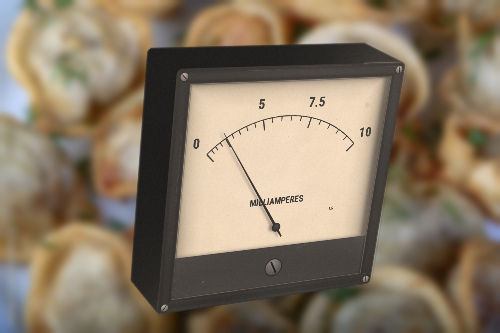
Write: **2.5** mA
